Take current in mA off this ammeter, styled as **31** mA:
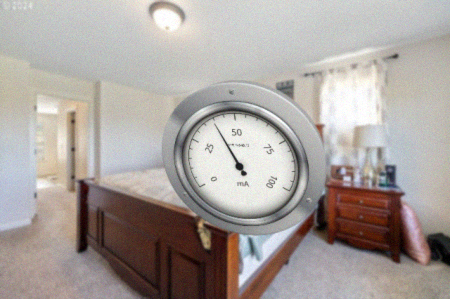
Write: **40** mA
